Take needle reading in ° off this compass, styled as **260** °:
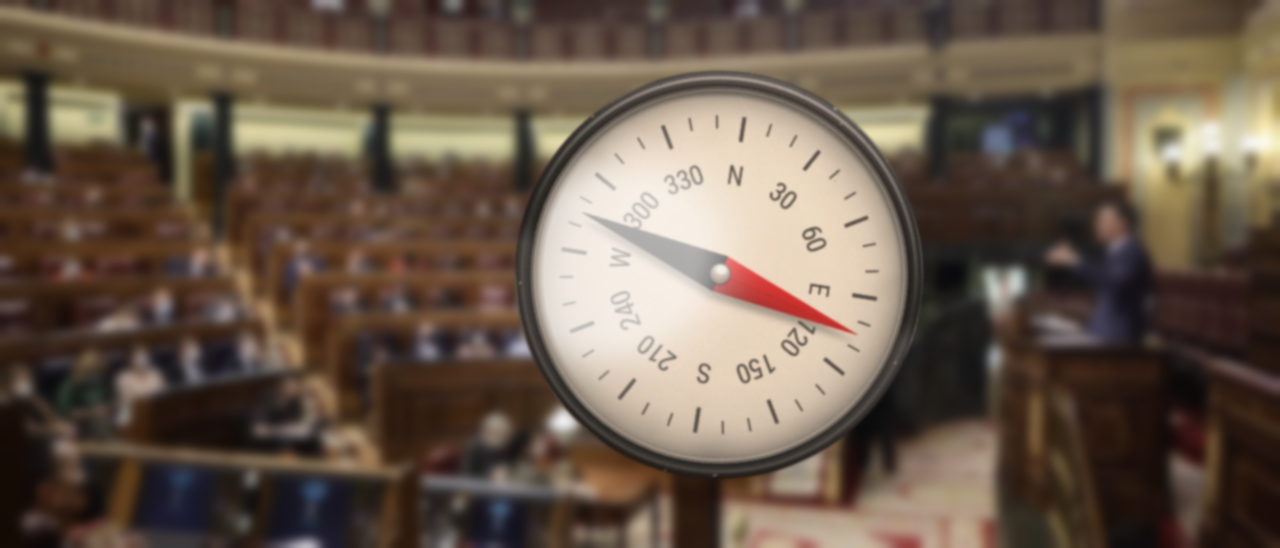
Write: **105** °
